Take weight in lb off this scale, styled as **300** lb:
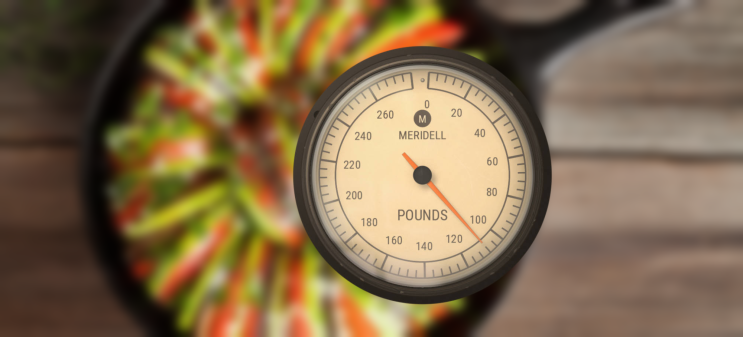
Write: **108** lb
